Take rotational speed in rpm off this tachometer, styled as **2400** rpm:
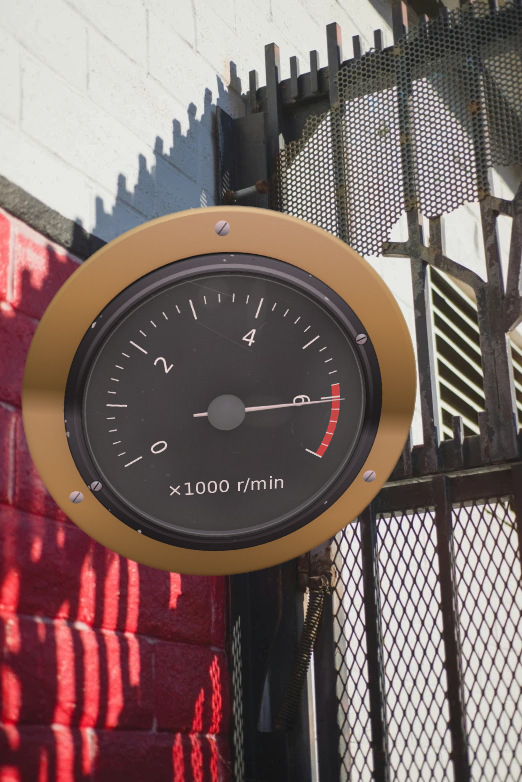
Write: **6000** rpm
